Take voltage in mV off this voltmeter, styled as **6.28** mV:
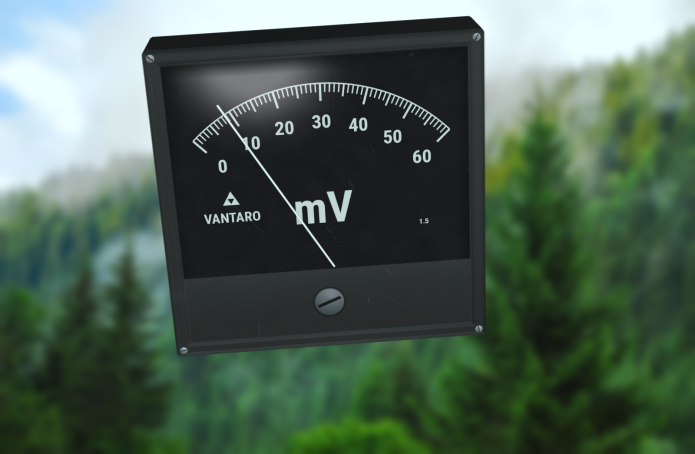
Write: **9** mV
